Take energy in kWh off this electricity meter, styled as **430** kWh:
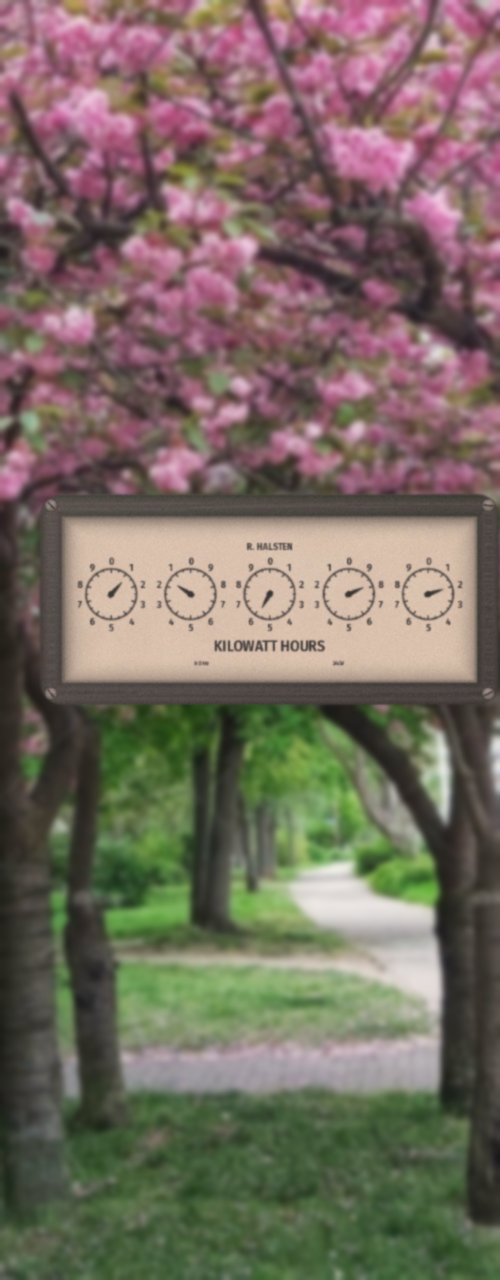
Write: **11582** kWh
